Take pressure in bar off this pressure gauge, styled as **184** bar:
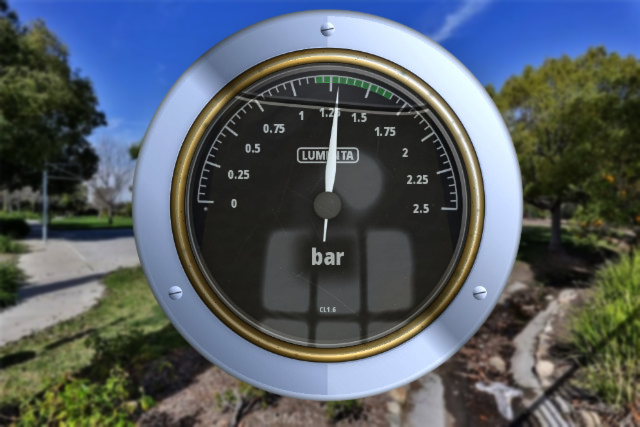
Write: **1.3** bar
